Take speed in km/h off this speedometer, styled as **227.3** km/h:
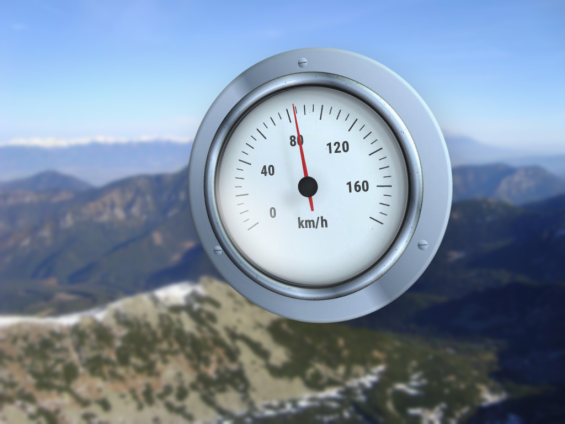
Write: **85** km/h
